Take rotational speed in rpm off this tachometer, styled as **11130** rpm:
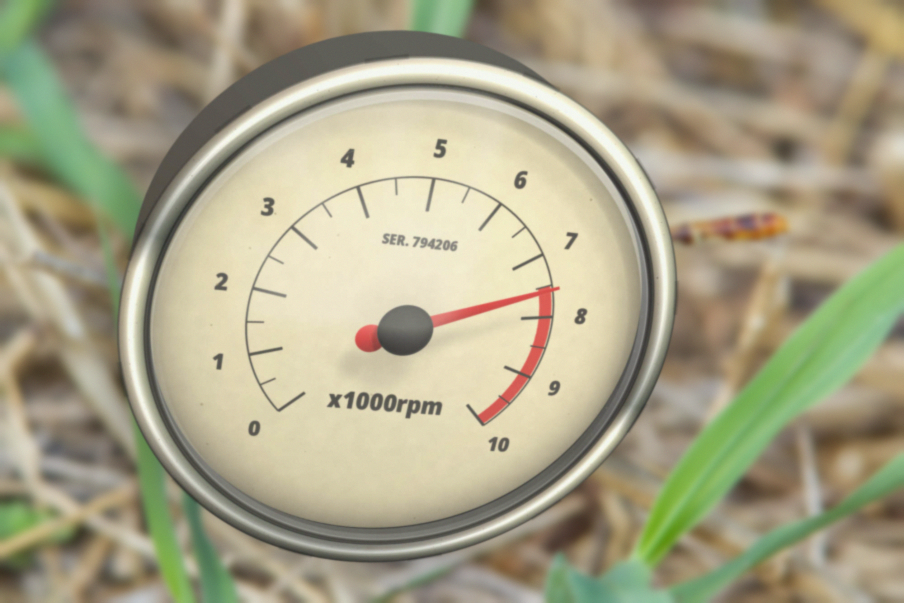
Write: **7500** rpm
